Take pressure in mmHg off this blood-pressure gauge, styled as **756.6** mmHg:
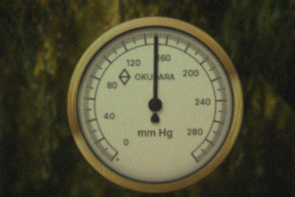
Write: **150** mmHg
